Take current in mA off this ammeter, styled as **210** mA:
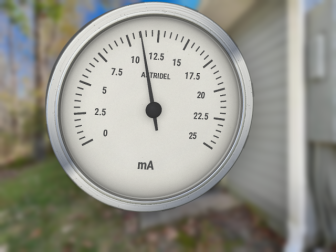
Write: **11** mA
